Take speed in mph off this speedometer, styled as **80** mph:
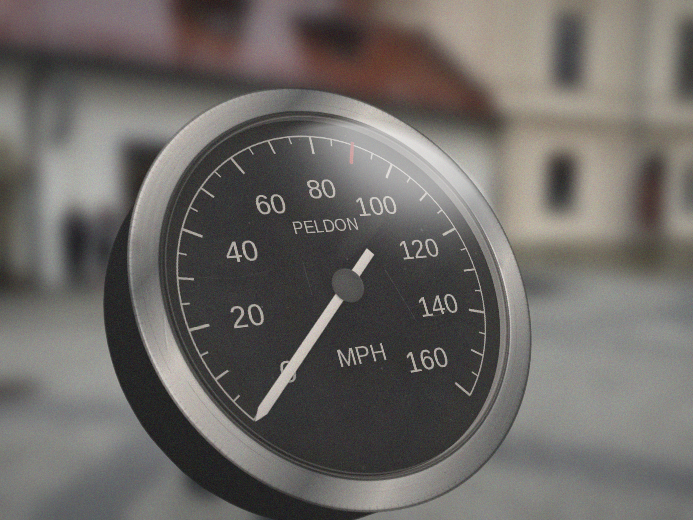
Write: **0** mph
